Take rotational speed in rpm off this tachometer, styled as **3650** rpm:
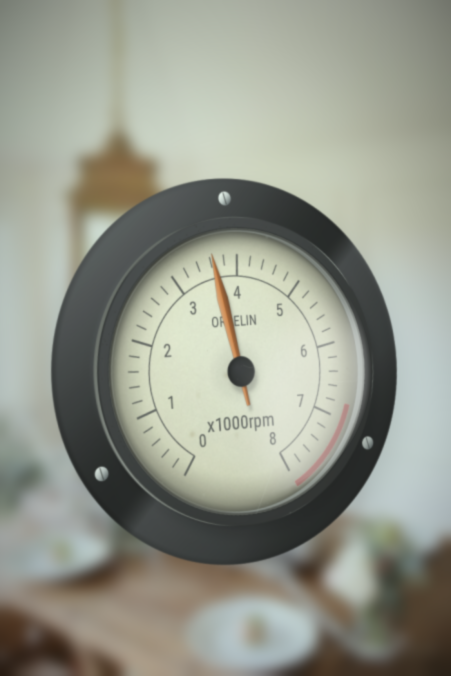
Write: **3600** rpm
